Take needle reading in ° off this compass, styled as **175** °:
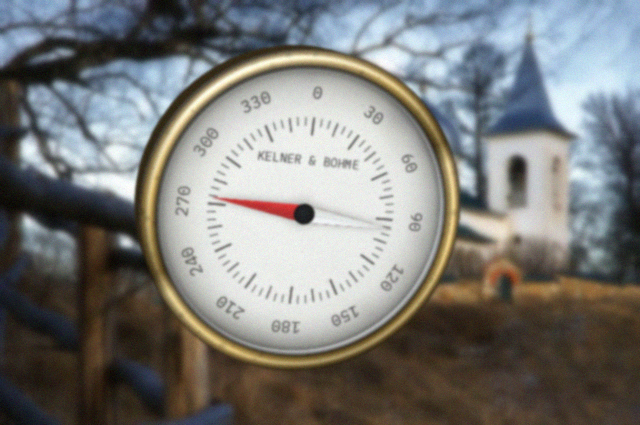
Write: **275** °
